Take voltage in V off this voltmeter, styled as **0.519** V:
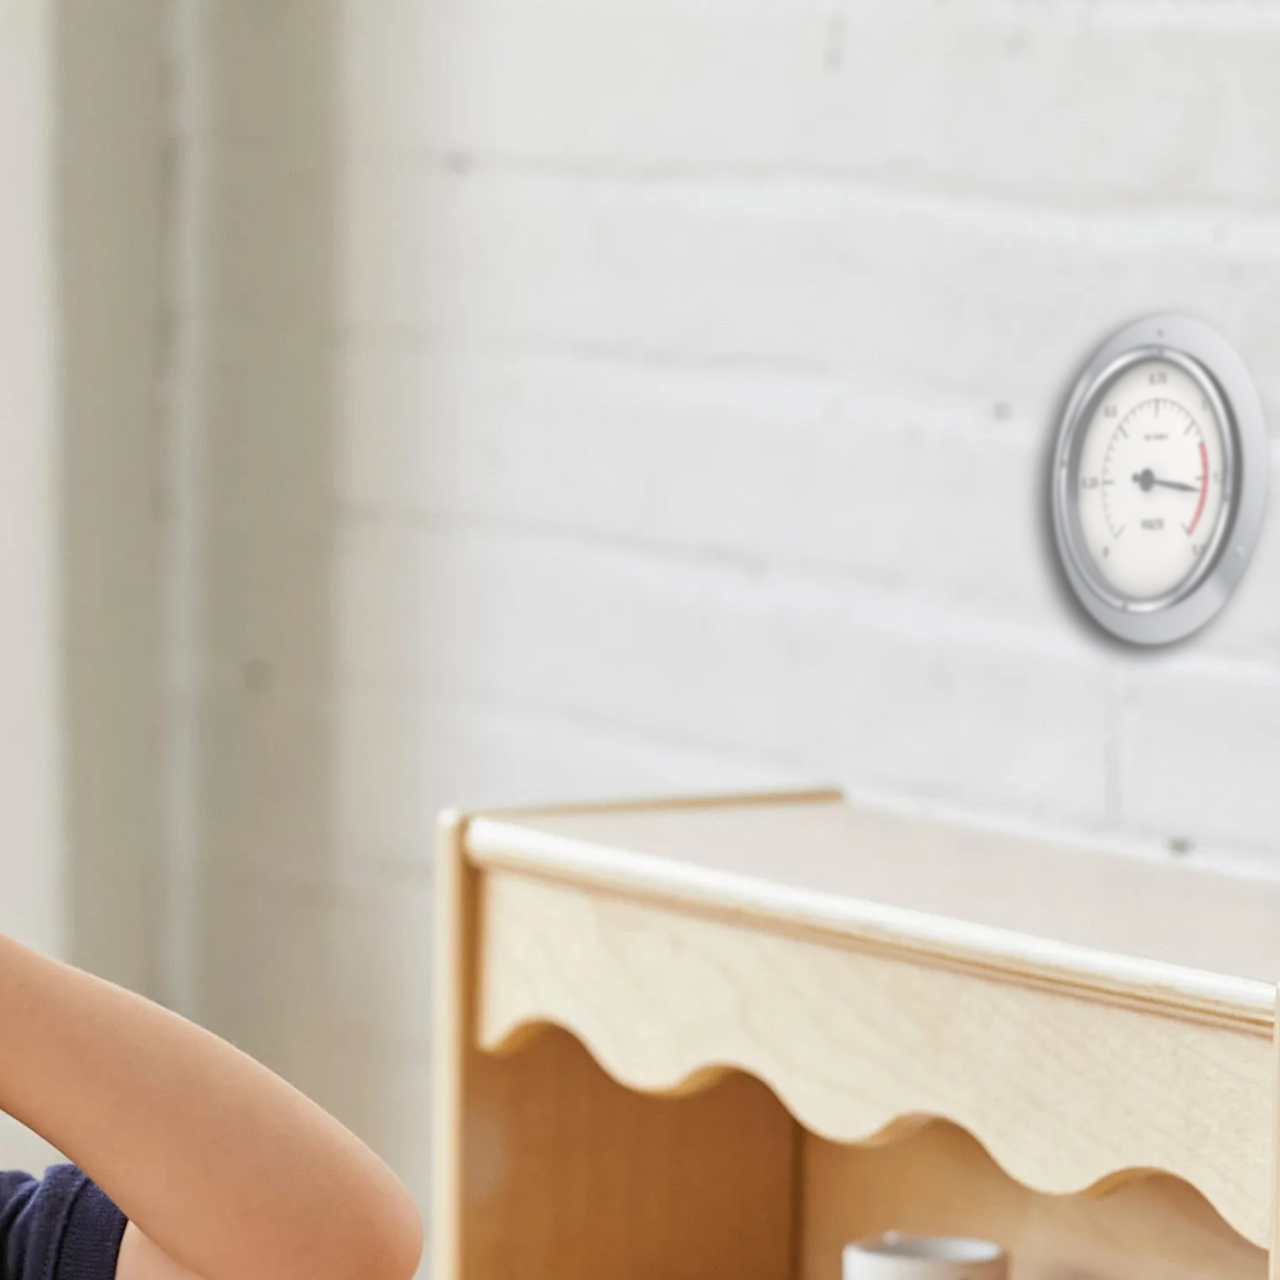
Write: **1.3** V
